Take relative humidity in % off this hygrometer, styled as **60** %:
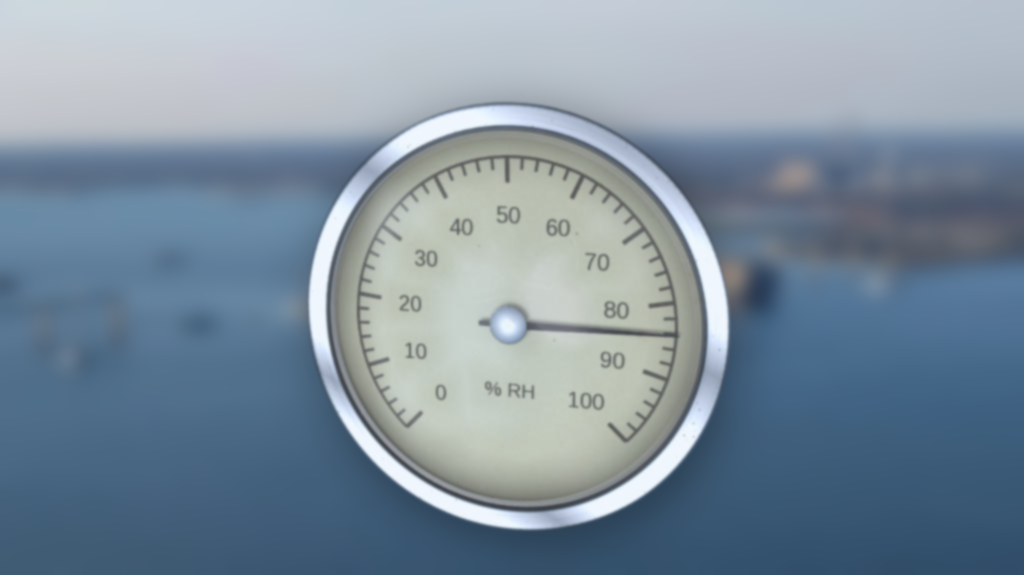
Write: **84** %
